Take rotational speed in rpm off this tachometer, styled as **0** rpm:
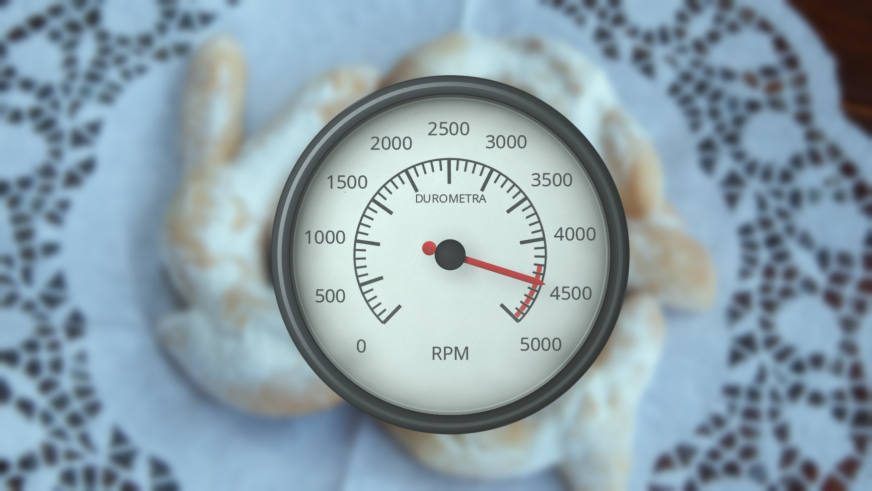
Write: **4500** rpm
